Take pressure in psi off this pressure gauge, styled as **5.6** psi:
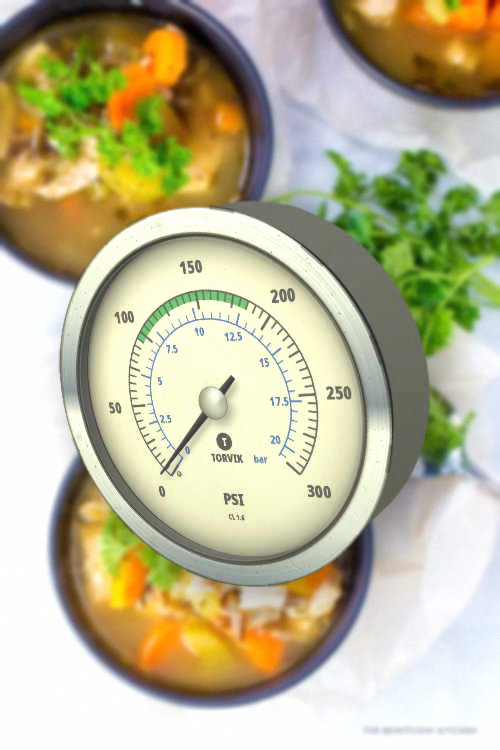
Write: **5** psi
